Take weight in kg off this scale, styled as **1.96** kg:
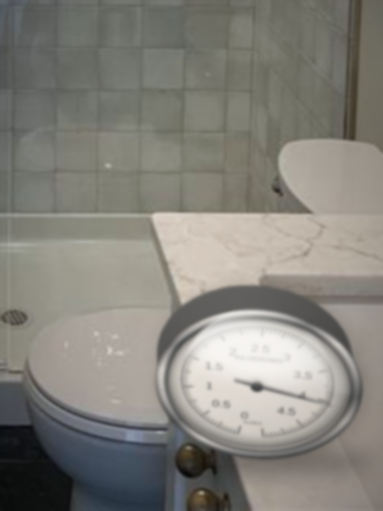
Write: **4** kg
